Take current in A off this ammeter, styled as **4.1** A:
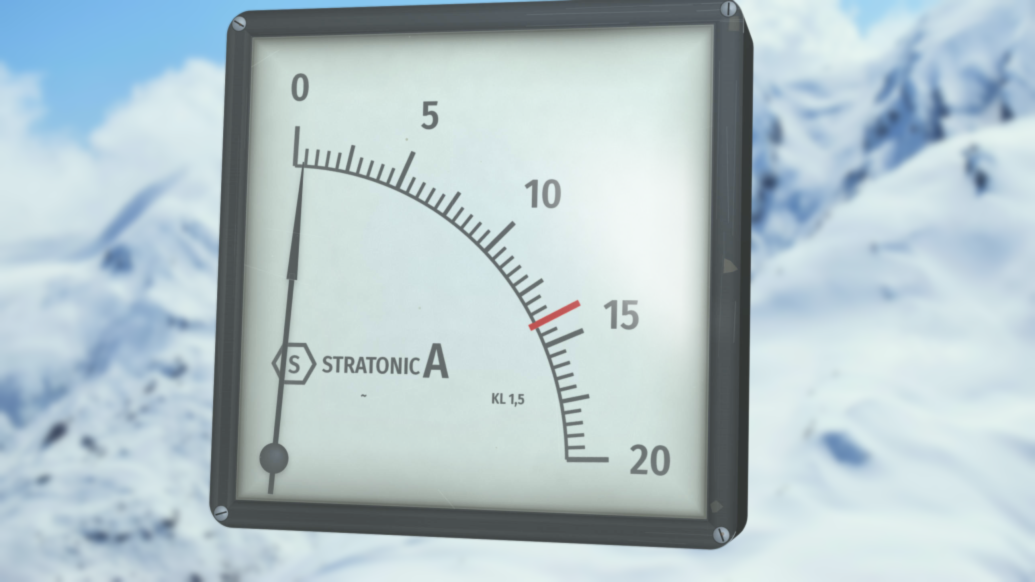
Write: **0.5** A
